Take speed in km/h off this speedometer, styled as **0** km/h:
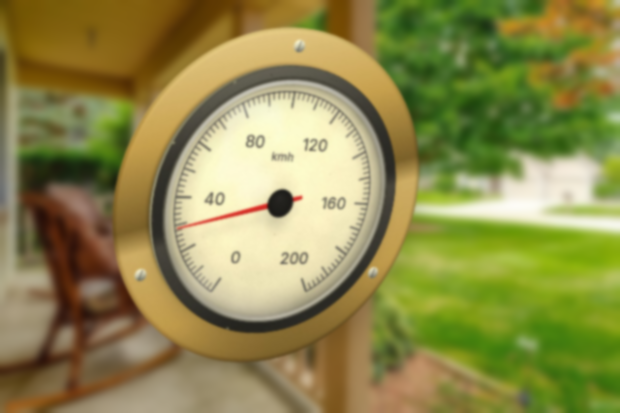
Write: **30** km/h
